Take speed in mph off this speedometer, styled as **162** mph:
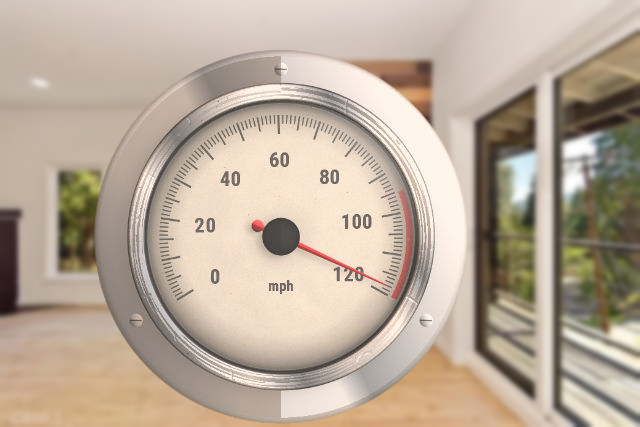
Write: **118** mph
